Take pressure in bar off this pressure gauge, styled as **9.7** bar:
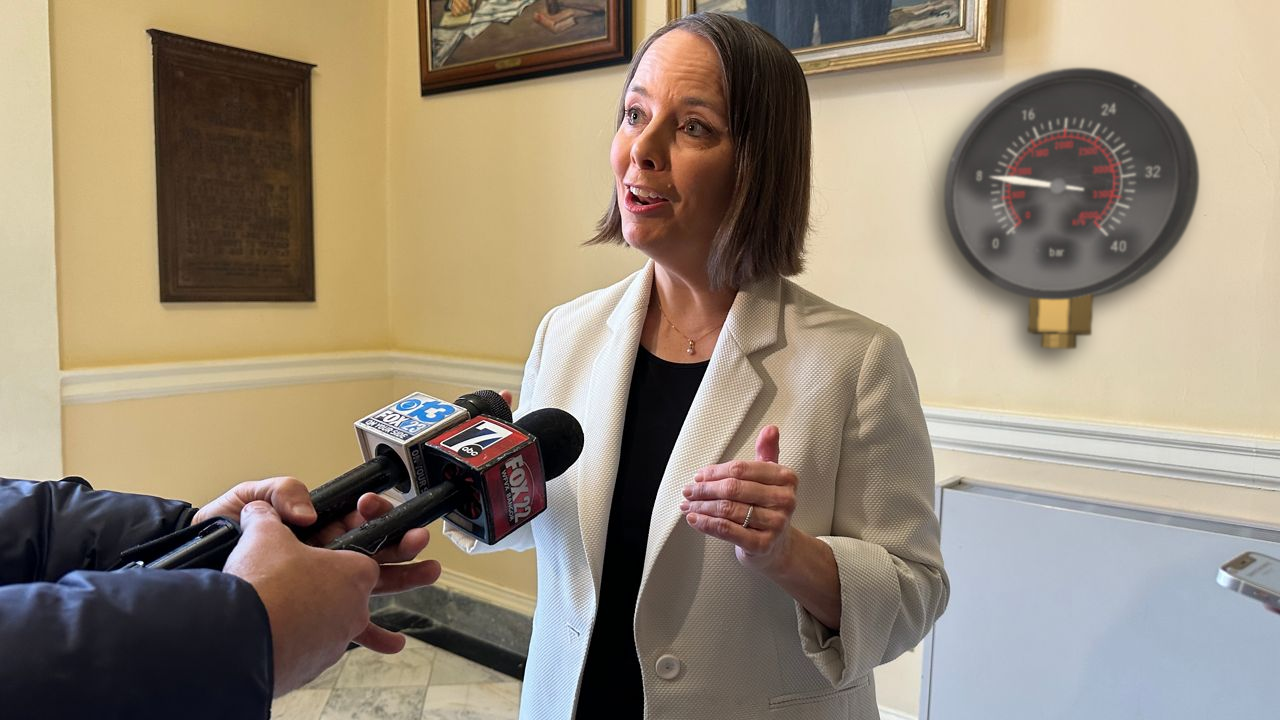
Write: **8** bar
